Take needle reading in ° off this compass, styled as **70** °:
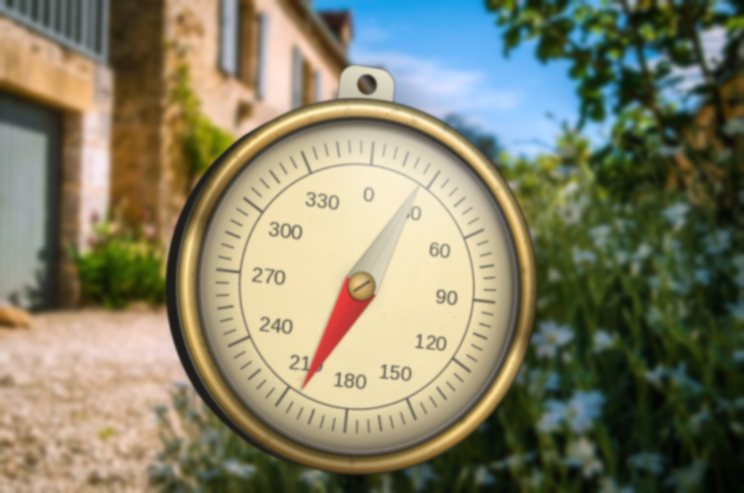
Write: **205** °
